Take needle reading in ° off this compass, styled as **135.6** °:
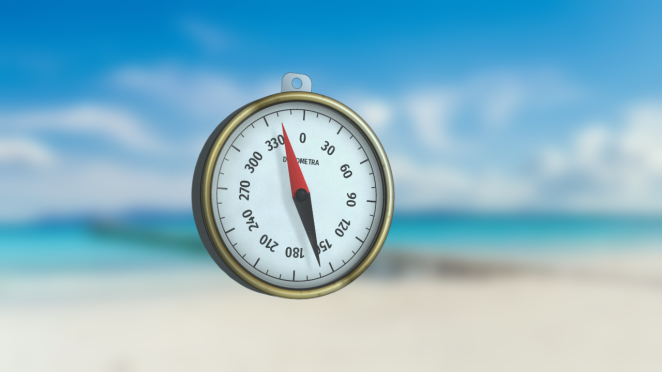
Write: **340** °
